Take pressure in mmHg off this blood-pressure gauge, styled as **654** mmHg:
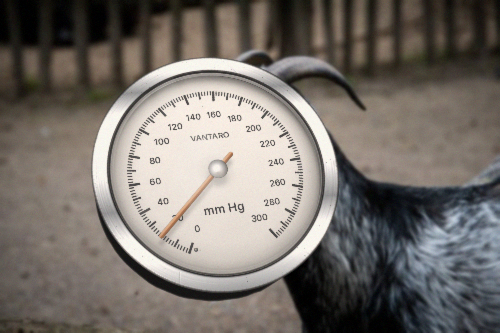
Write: **20** mmHg
